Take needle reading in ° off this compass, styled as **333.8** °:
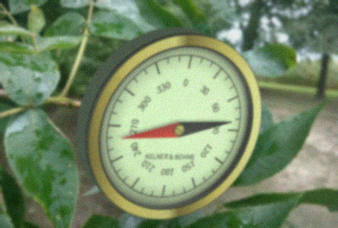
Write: **260** °
